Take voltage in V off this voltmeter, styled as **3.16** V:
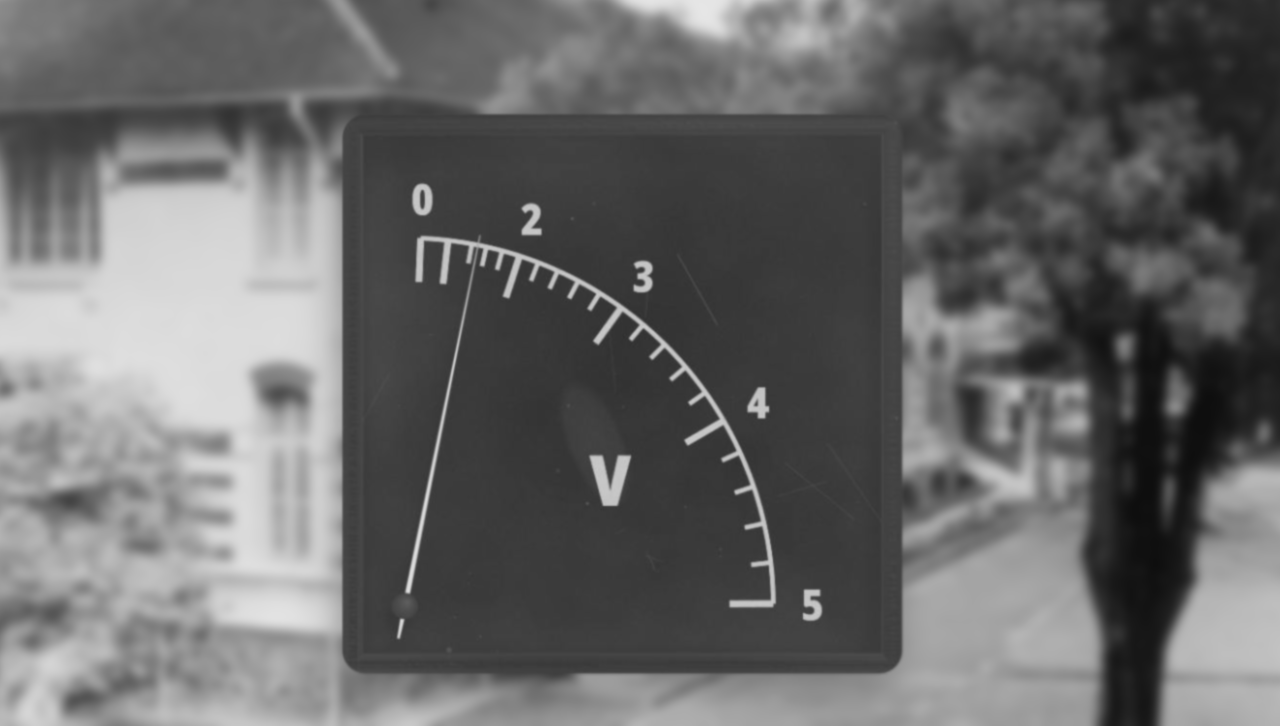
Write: **1.5** V
